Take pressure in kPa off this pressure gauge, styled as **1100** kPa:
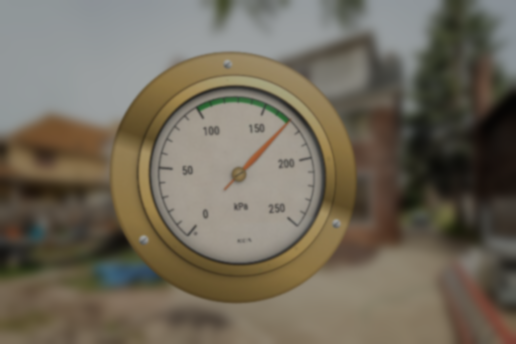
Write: **170** kPa
